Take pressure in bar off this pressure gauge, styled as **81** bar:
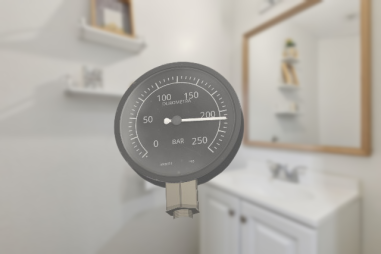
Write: **210** bar
